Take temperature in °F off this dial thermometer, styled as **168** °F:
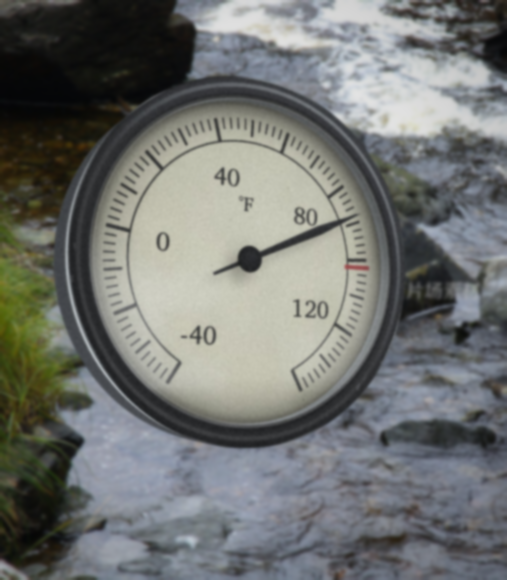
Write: **88** °F
